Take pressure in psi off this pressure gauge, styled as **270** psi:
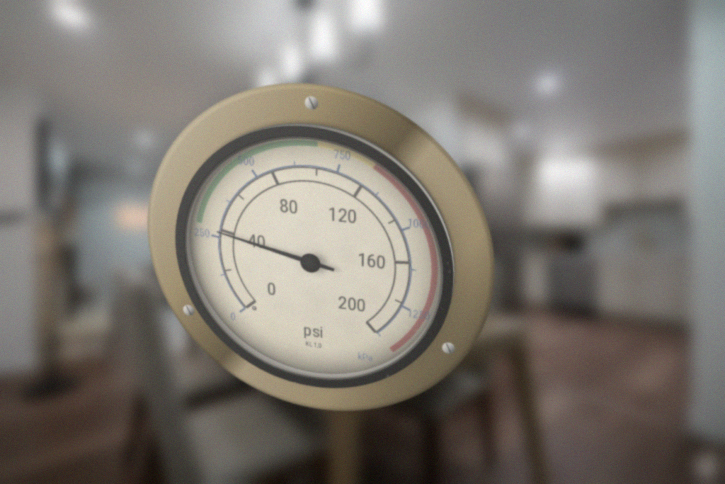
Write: **40** psi
